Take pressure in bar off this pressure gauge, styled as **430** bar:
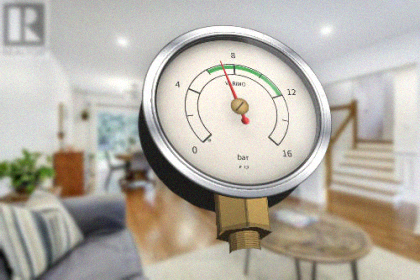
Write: **7** bar
